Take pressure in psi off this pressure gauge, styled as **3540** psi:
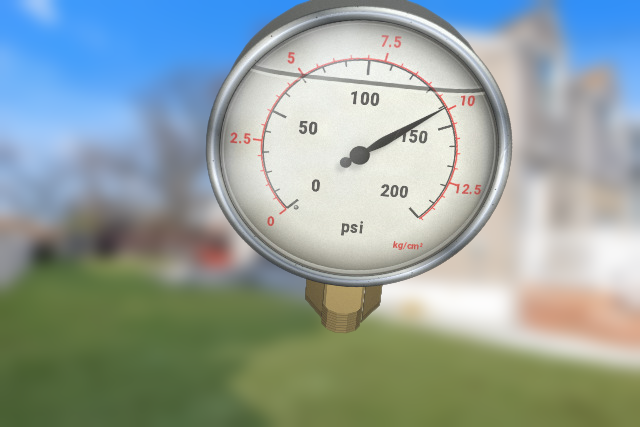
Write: **140** psi
